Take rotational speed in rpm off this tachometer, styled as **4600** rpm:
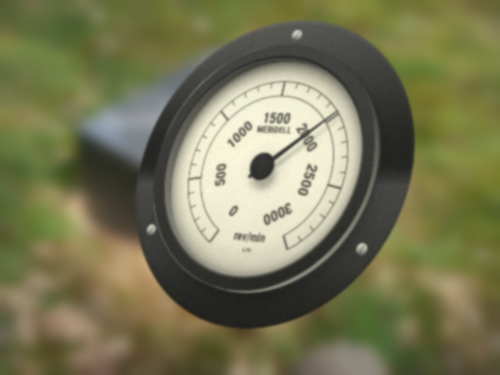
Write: **2000** rpm
